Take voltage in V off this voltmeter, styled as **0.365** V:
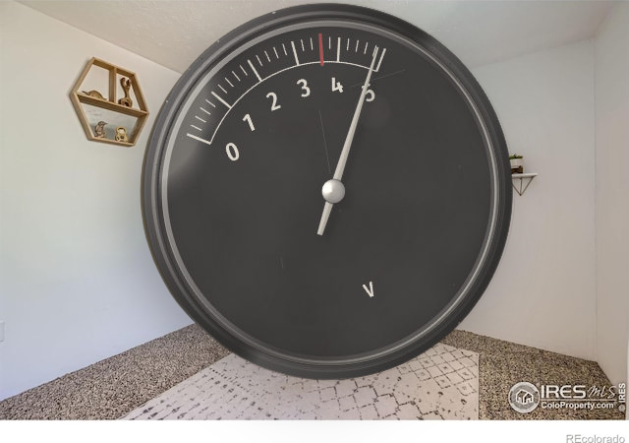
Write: **4.8** V
